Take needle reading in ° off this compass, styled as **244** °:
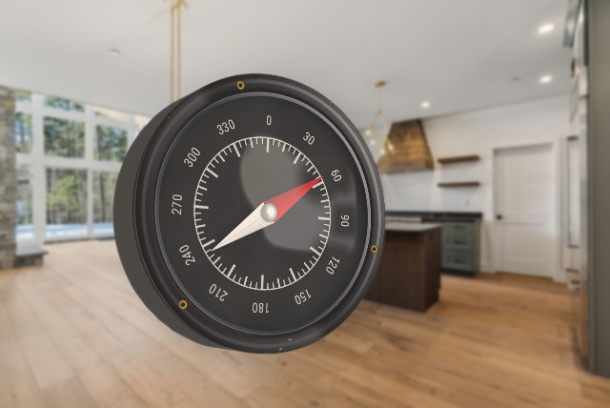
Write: **55** °
